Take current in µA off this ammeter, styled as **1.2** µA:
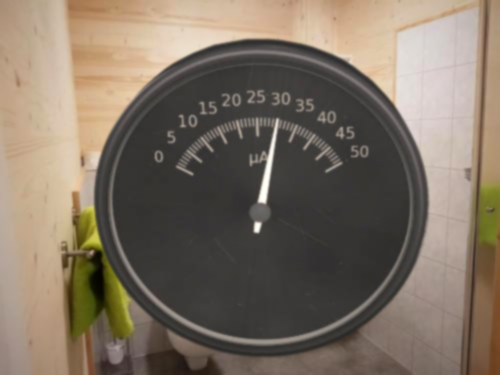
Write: **30** µA
